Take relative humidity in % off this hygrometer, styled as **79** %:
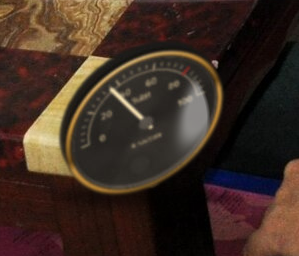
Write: **36** %
